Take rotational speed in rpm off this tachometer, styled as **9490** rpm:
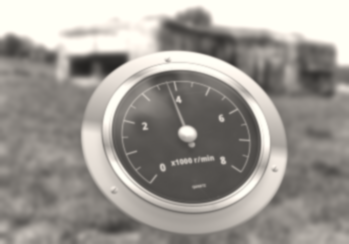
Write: **3750** rpm
